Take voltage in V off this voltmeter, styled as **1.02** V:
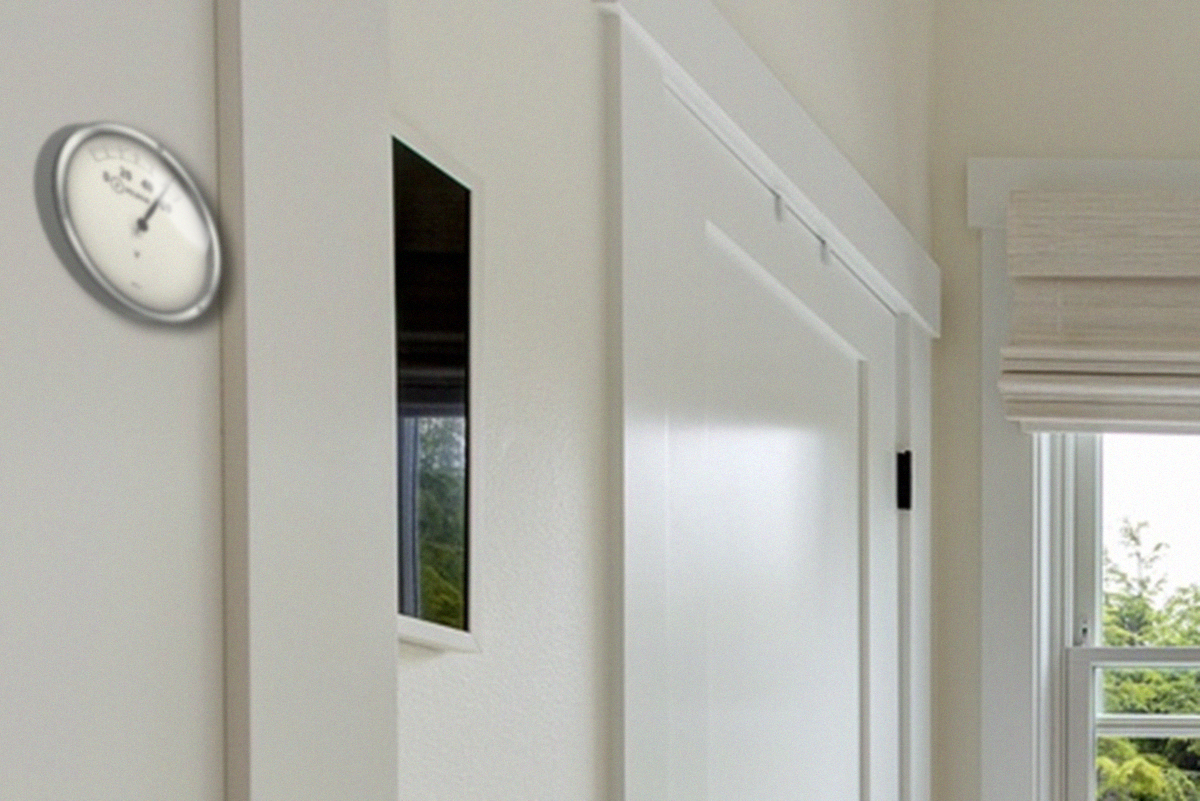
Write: **50** V
